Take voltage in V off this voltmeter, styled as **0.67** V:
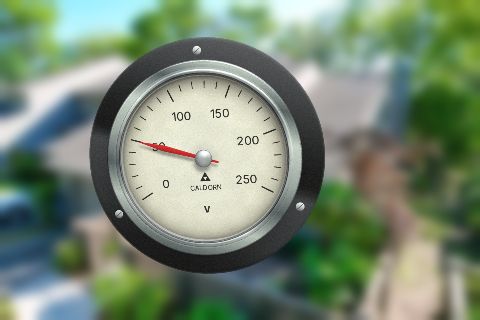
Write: **50** V
